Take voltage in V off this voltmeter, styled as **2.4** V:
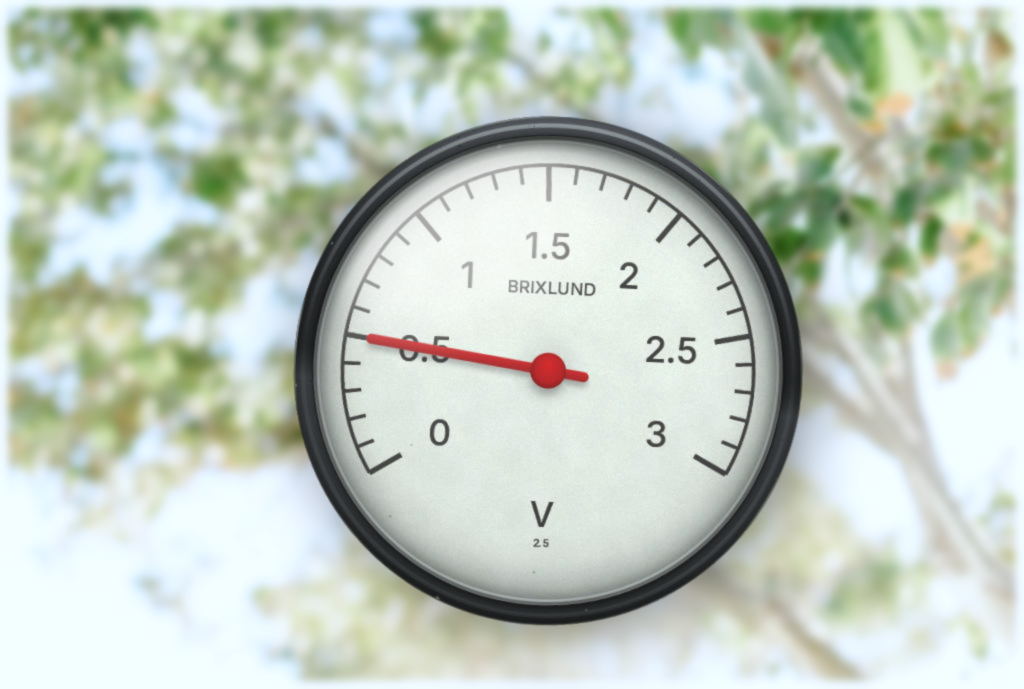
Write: **0.5** V
